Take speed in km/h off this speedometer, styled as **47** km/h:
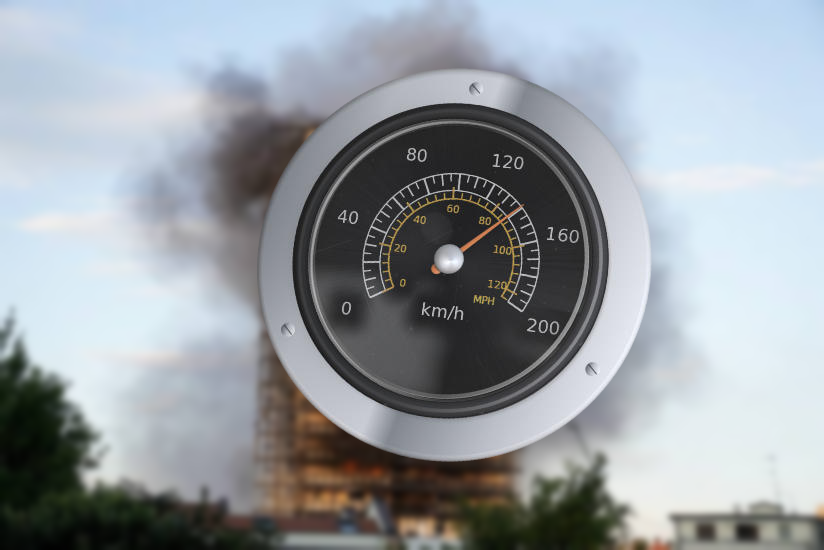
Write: **140** km/h
